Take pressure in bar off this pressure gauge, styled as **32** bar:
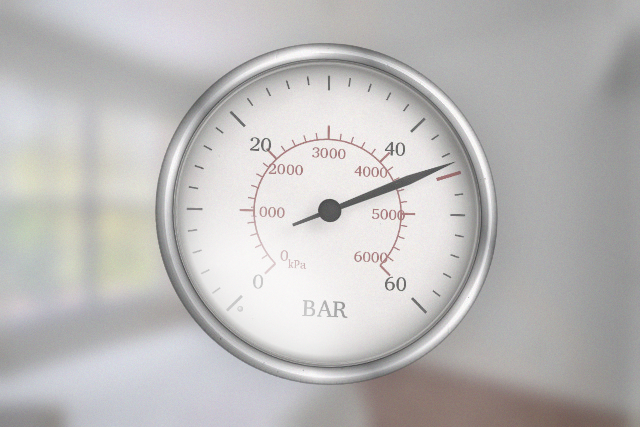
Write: **45** bar
